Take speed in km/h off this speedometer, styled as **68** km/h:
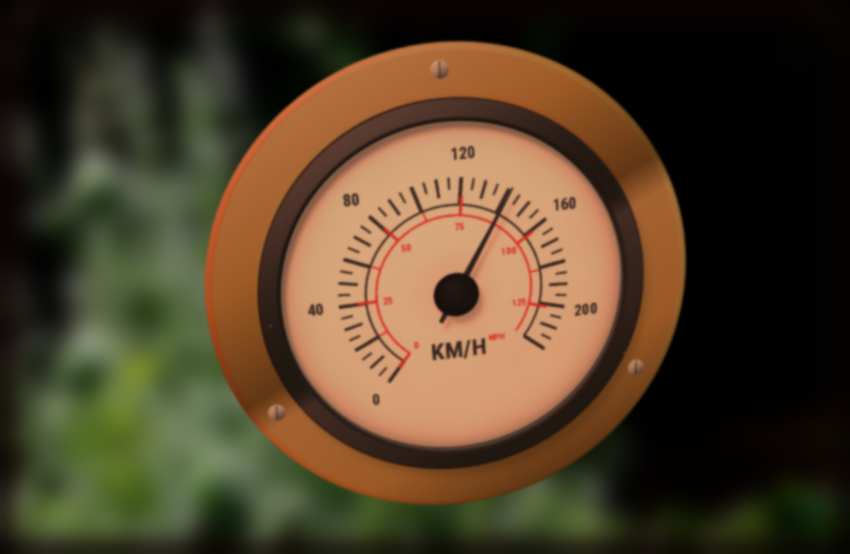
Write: **140** km/h
